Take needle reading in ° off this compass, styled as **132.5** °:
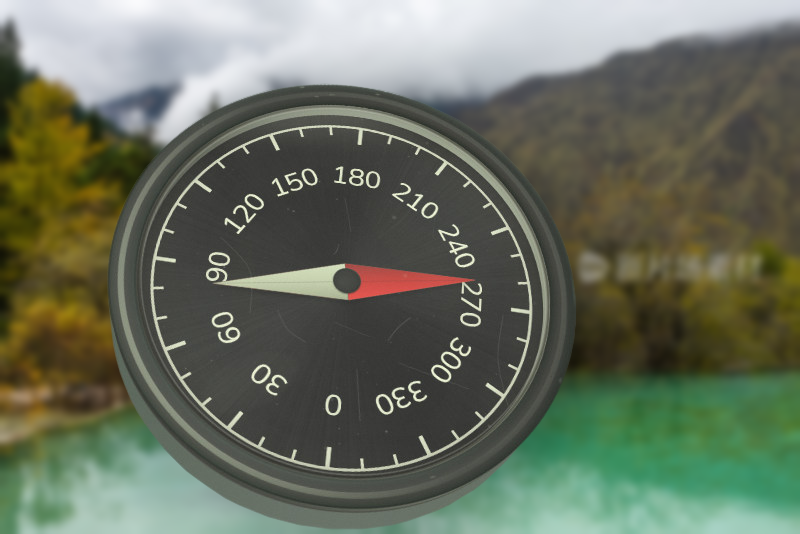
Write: **260** °
